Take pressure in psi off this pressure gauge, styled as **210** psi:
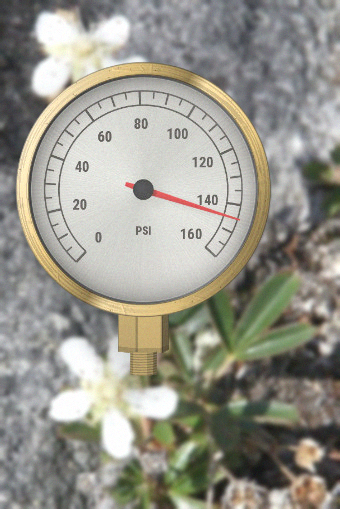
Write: **145** psi
